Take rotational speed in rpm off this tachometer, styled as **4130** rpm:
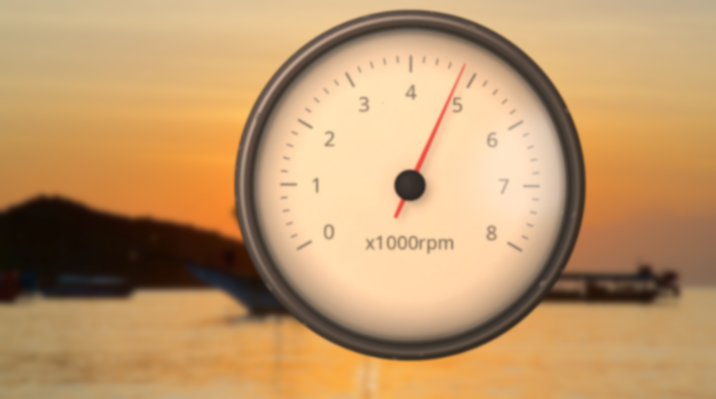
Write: **4800** rpm
